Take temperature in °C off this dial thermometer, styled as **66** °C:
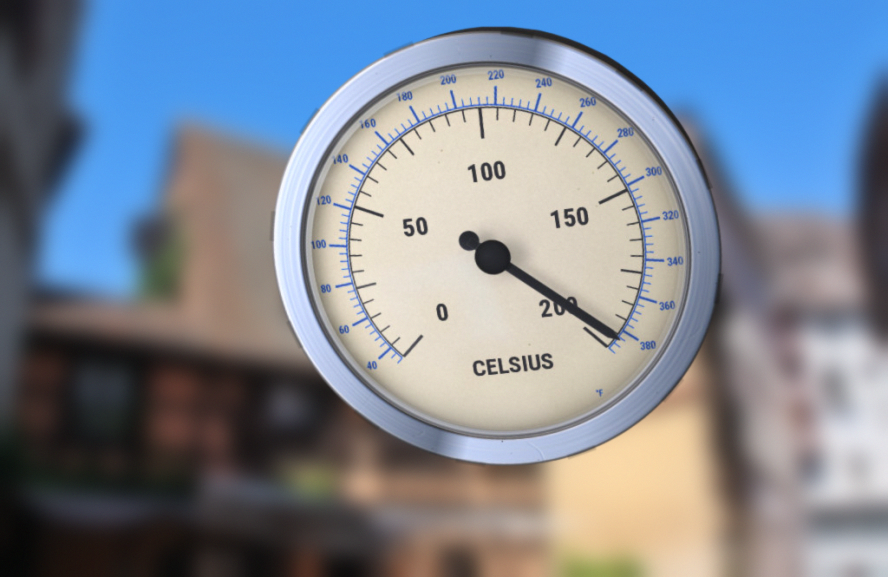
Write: **195** °C
